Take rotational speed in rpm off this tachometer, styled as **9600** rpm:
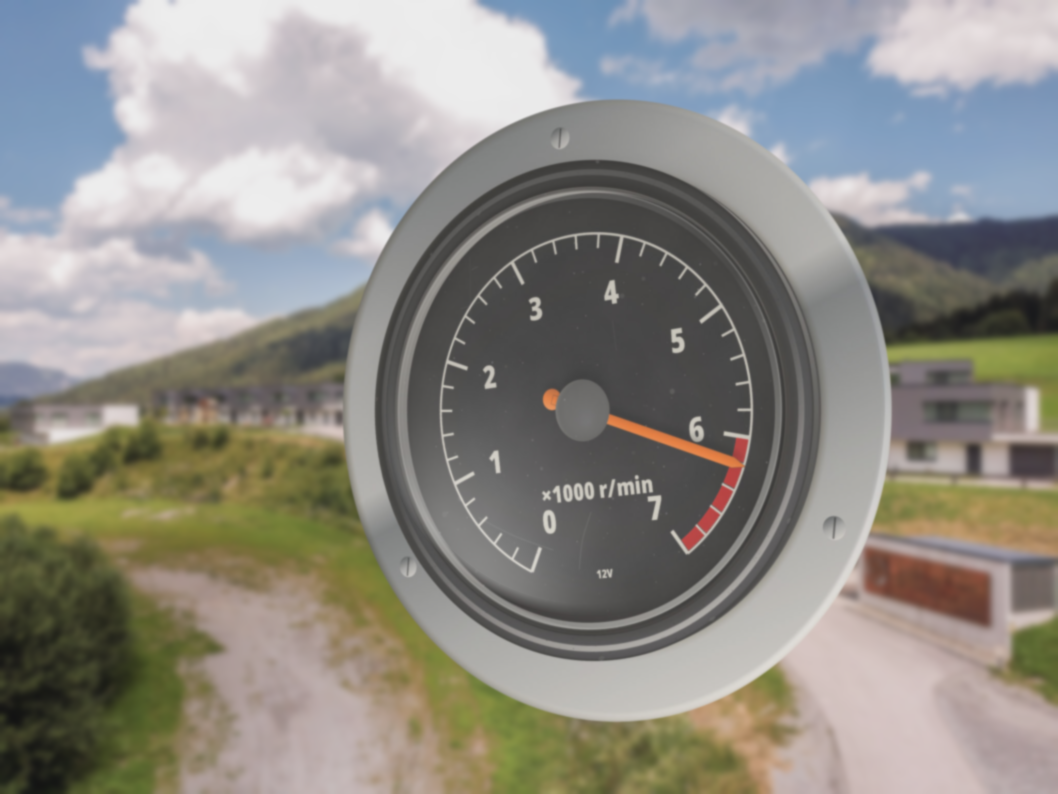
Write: **6200** rpm
